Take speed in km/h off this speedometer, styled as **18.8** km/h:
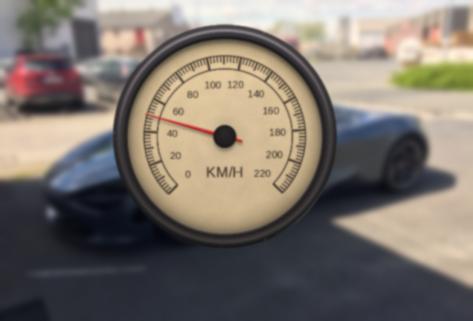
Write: **50** km/h
